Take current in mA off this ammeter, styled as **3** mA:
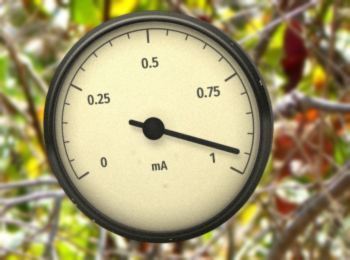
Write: **0.95** mA
